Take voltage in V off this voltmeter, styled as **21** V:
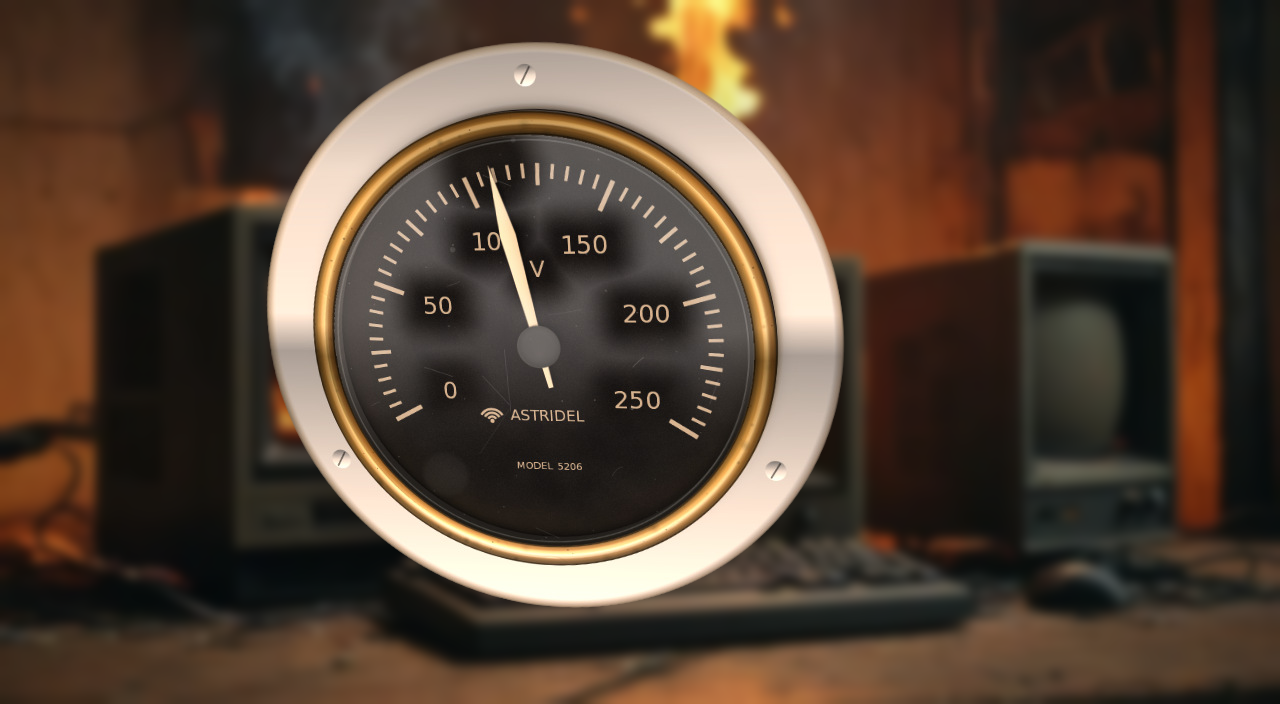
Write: **110** V
